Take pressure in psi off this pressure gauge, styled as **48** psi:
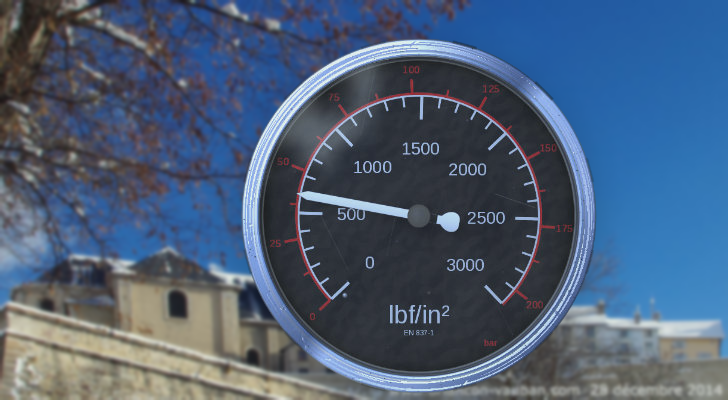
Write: **600** psi
